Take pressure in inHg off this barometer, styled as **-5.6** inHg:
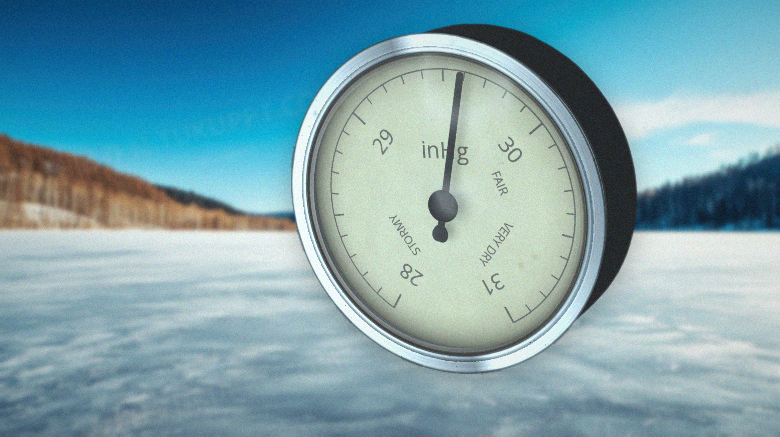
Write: **29.6** inHg
